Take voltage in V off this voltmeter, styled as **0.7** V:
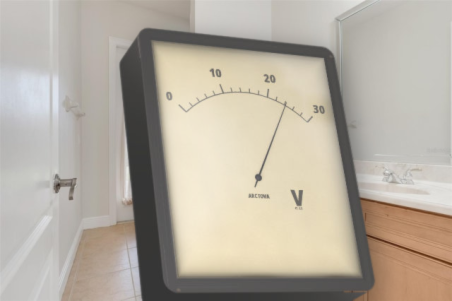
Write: **24** V
